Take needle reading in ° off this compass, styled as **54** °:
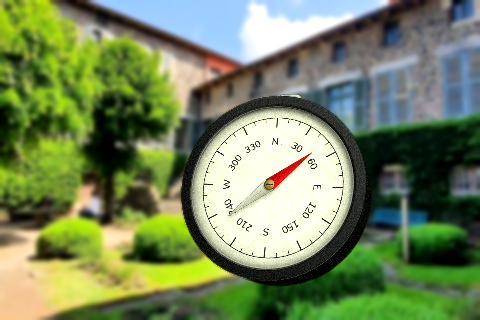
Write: **50** °
